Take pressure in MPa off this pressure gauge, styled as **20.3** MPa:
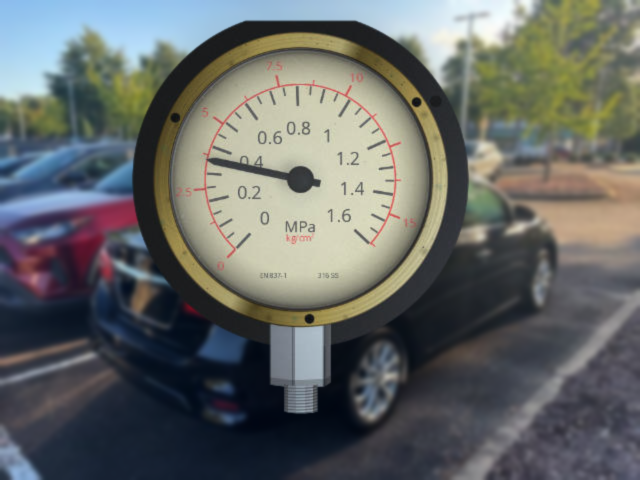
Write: **0.35** MPa
